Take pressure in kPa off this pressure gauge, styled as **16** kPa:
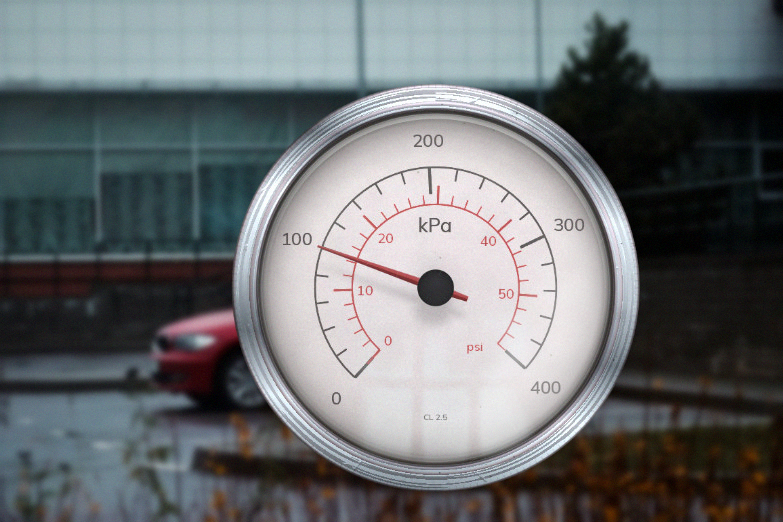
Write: **100** kPa
